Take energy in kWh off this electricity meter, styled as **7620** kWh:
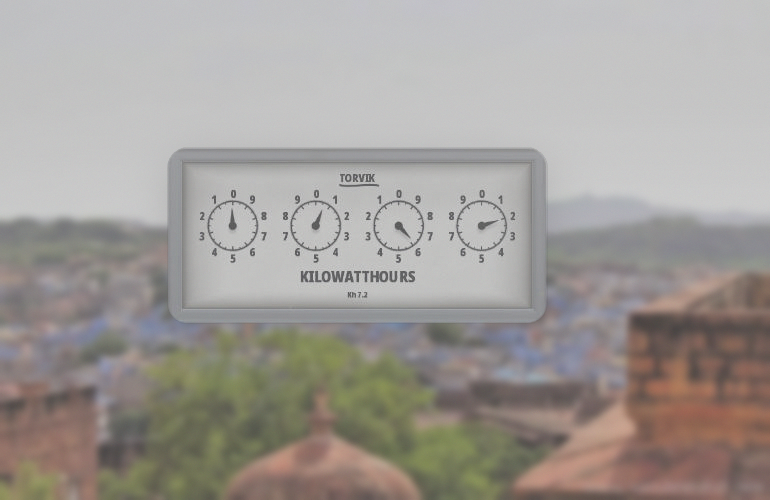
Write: **62** kWh
